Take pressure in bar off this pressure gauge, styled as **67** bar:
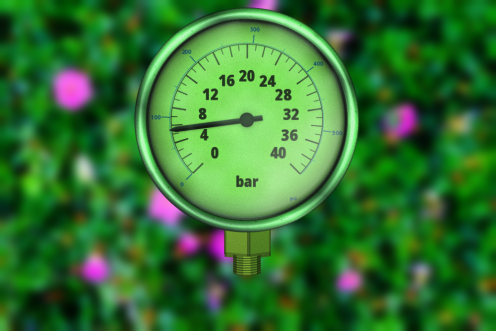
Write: **5.5** bar
